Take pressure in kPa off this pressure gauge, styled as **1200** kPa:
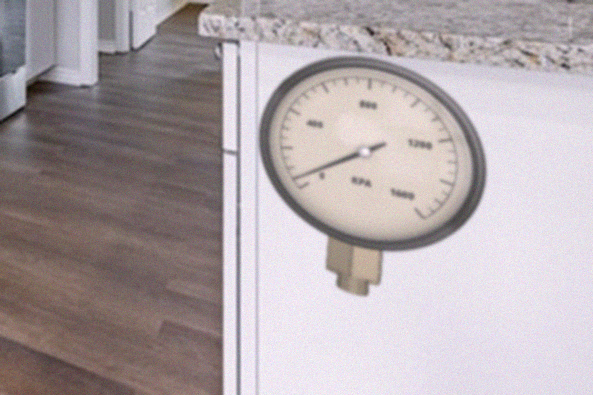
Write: **50** kPa
